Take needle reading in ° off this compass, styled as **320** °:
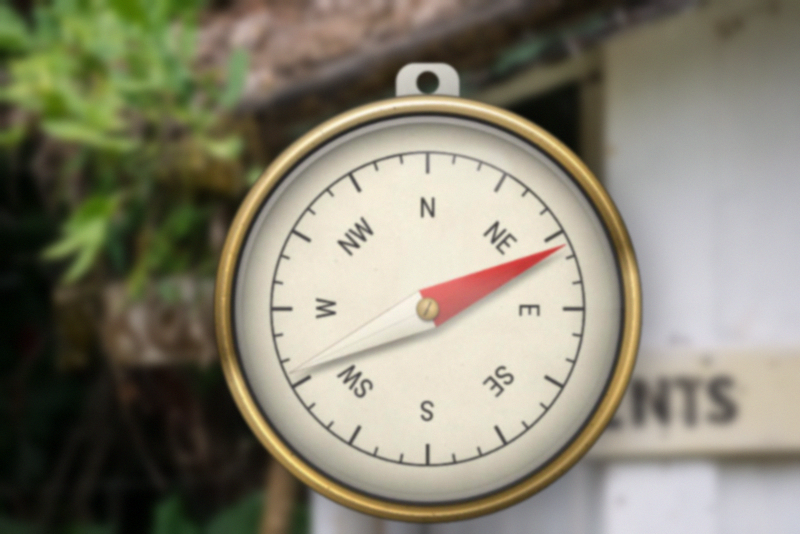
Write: **65** °
